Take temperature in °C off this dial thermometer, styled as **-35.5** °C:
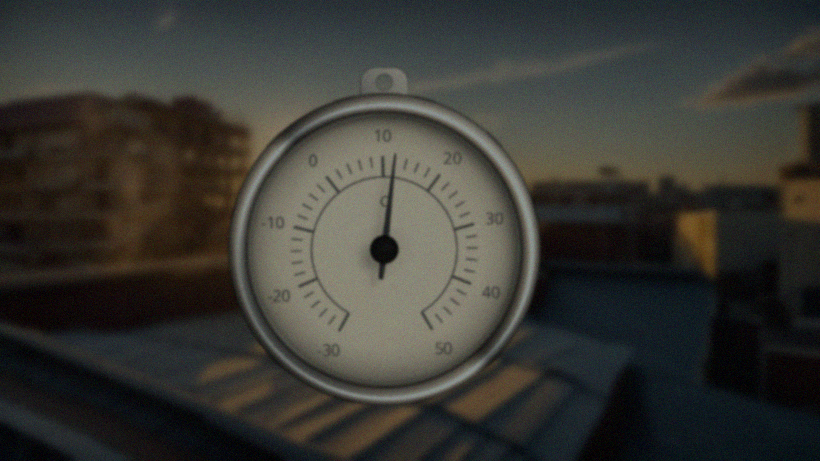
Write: **12** °C
